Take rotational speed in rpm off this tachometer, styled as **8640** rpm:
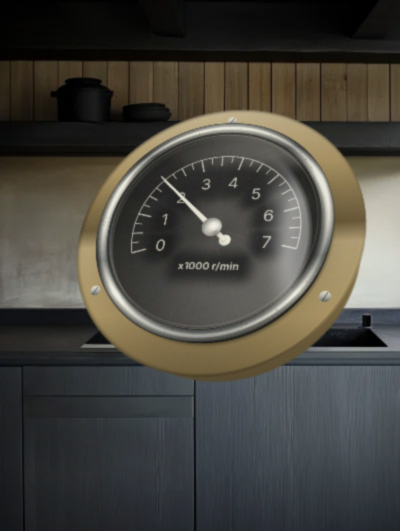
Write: **2000** rpm
